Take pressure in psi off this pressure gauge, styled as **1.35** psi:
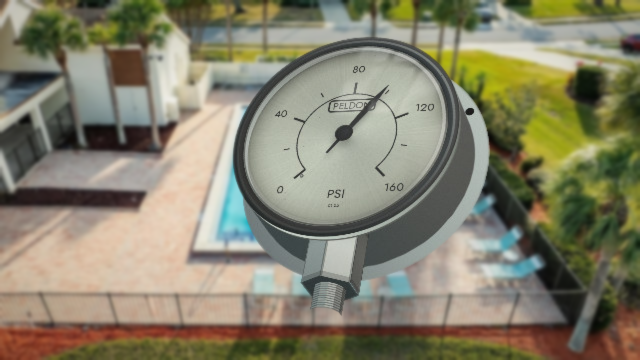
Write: **100** psi
